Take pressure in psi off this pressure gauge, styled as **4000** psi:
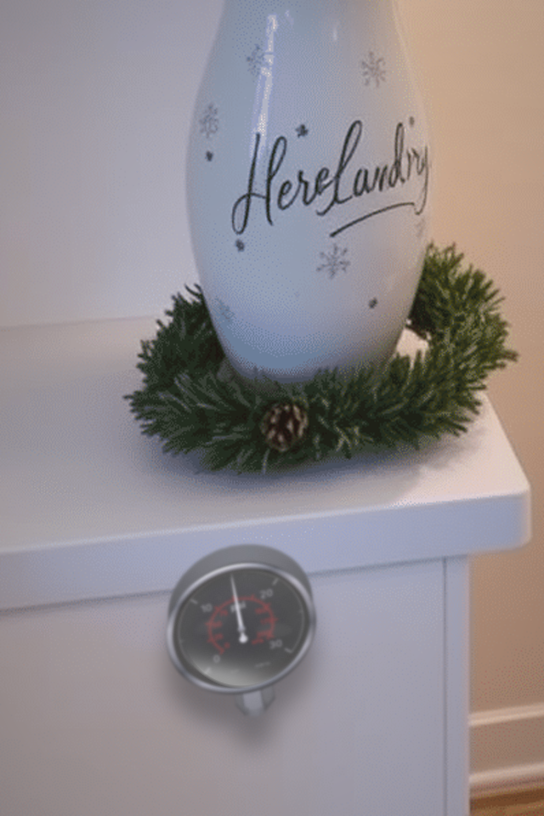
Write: **15** psi
